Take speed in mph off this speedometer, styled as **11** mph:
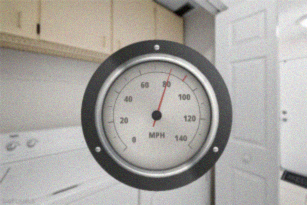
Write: **80** mph
